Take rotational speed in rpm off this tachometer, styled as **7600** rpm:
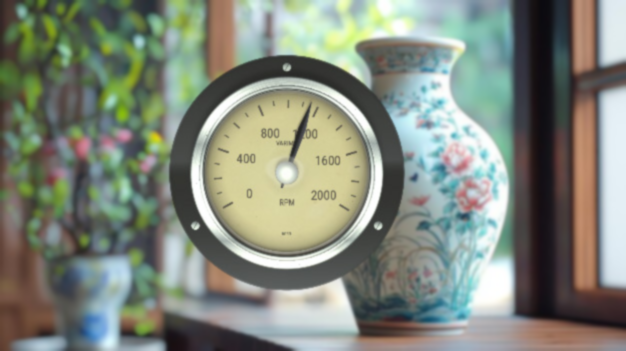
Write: **1150** rpm
